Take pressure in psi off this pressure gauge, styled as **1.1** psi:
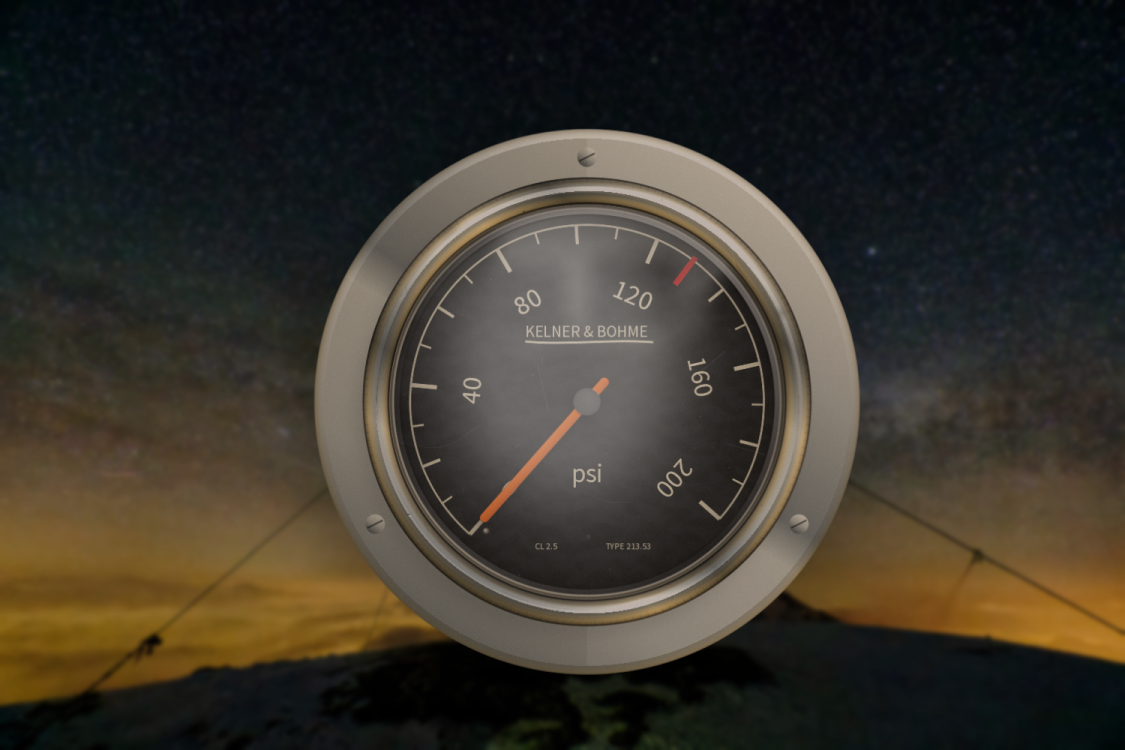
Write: **0** psi
